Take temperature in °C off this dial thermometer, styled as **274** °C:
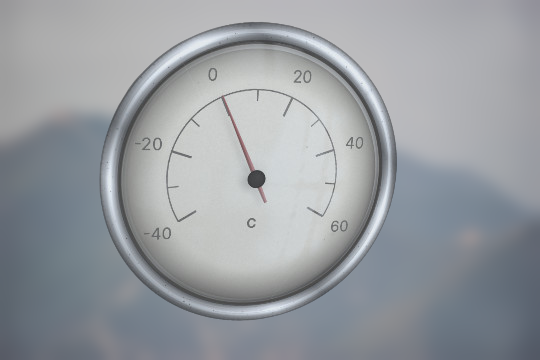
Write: **0** °C
